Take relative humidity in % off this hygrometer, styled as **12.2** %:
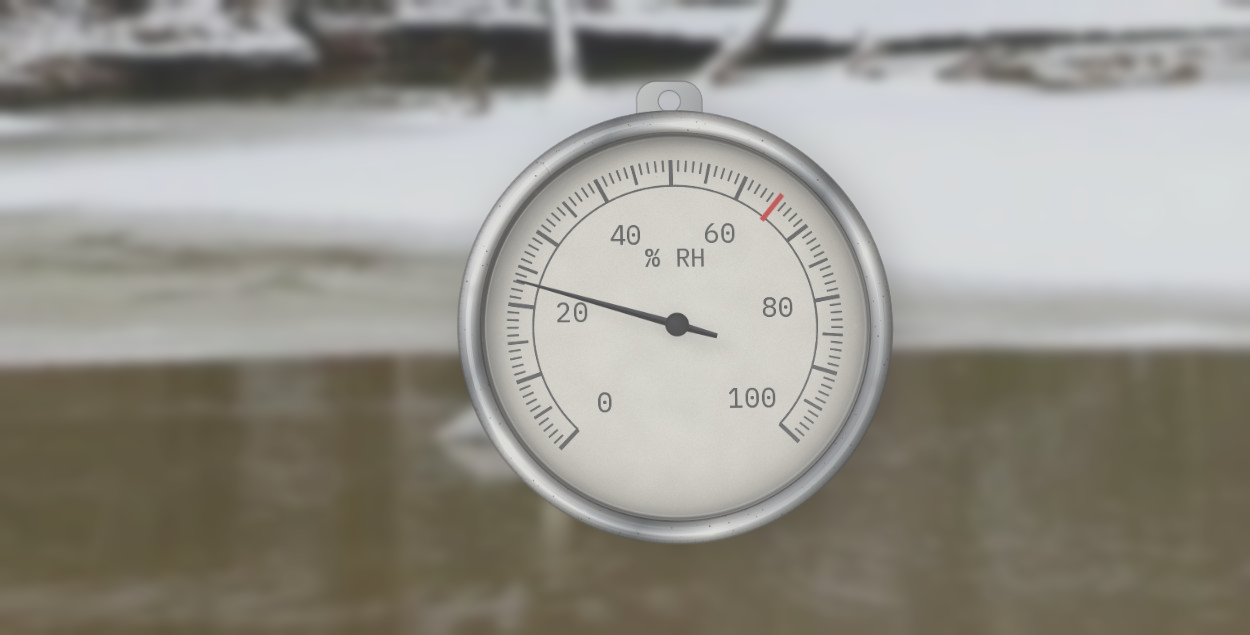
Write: **23** %
